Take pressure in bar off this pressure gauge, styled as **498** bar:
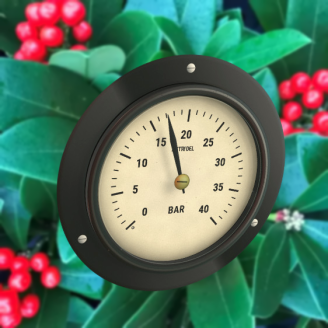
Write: **17** bar
